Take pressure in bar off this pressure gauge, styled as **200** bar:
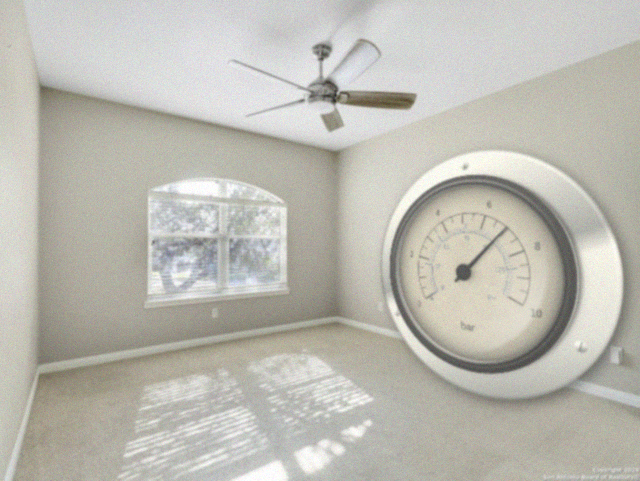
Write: **7** bar
